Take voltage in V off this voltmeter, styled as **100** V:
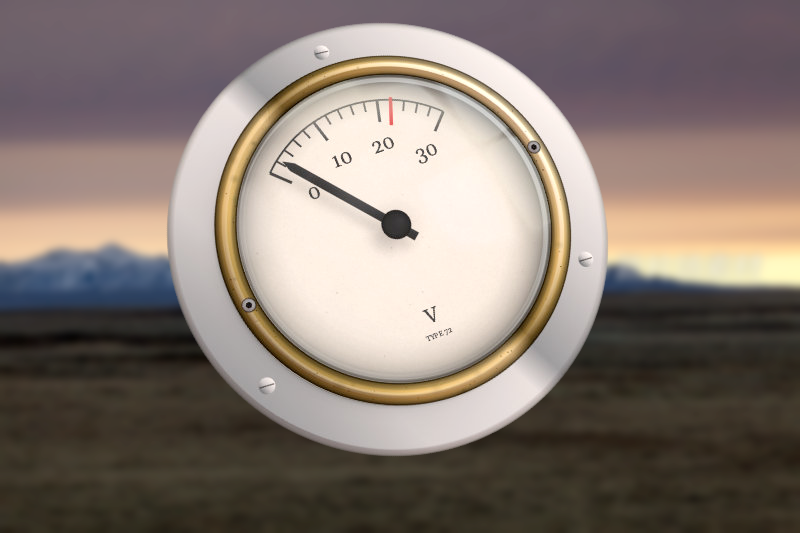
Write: **2** V
